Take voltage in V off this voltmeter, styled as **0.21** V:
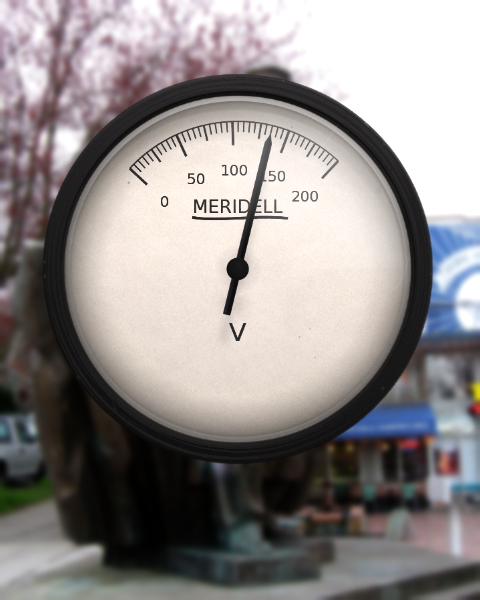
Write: **135** V
